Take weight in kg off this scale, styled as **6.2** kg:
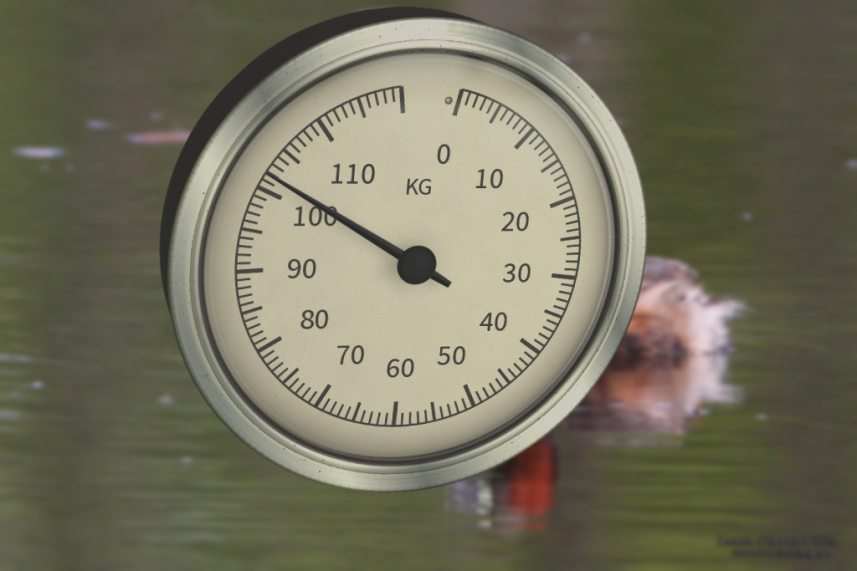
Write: **102** kg
